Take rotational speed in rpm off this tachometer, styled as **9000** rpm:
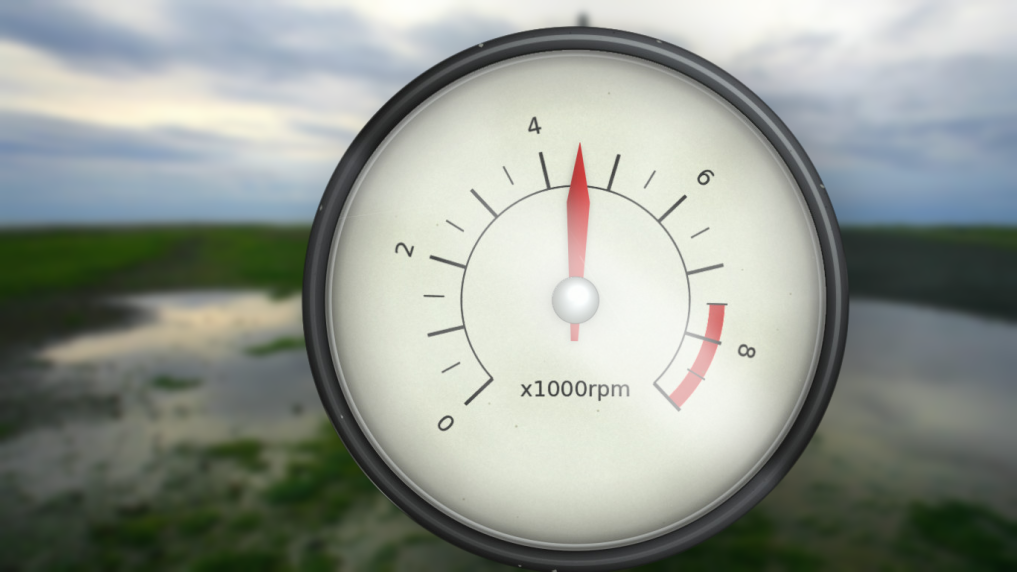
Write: **4500** rpm
